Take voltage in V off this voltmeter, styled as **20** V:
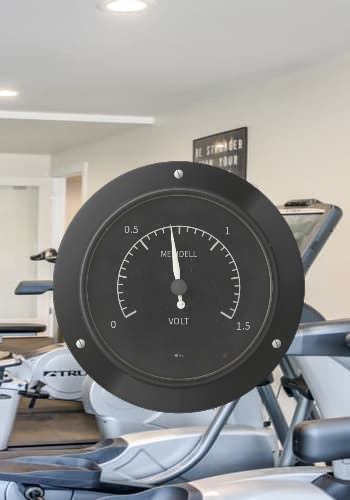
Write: **0.7** V
